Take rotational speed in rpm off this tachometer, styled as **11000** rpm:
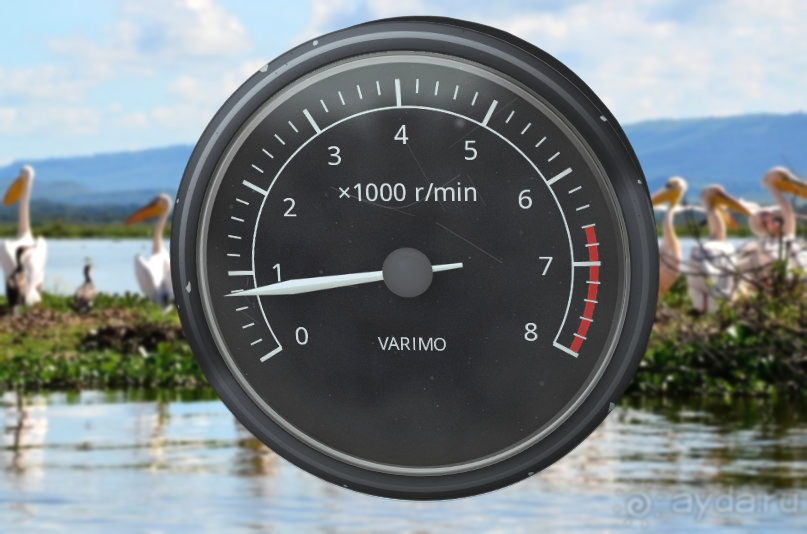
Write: **800** rpm
